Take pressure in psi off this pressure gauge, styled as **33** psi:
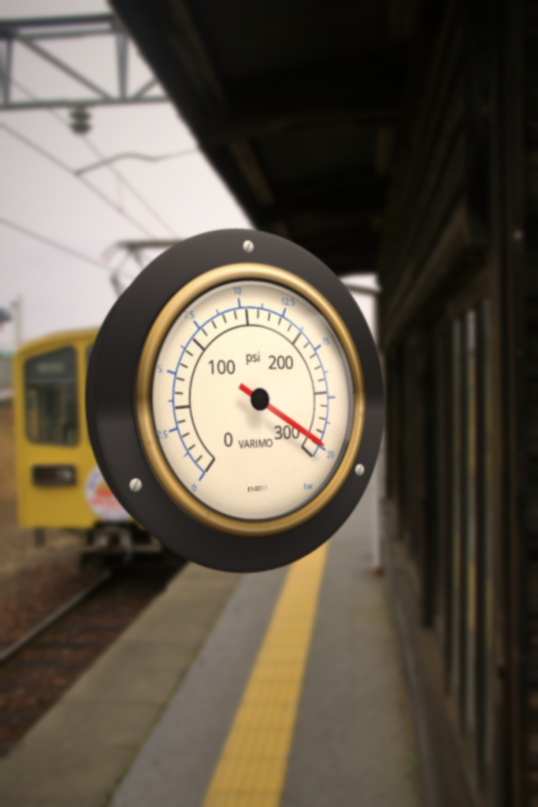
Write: **290** psi
